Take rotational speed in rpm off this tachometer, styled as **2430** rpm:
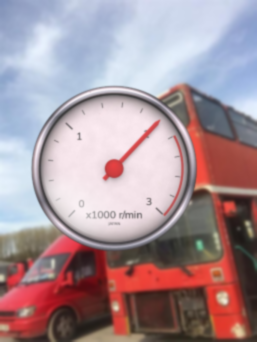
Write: **2000** rpm
